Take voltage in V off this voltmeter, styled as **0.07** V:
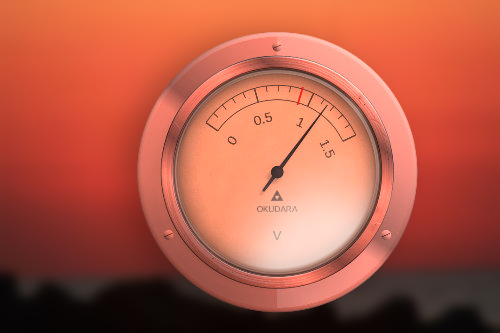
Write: **1.15** V
